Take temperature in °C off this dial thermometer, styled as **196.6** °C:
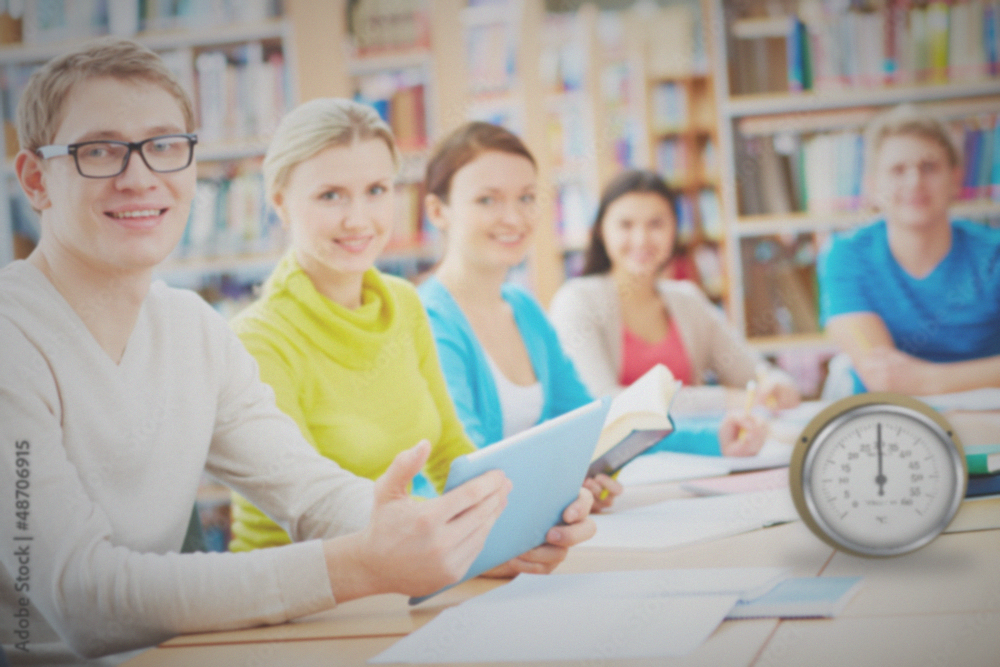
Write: **30** °C
